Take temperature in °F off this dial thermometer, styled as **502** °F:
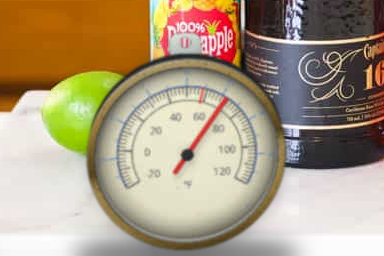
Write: **70** °F
